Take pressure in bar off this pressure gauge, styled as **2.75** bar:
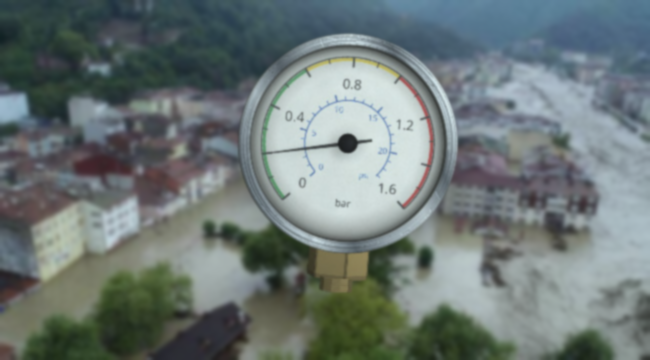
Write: **0.2** bar
